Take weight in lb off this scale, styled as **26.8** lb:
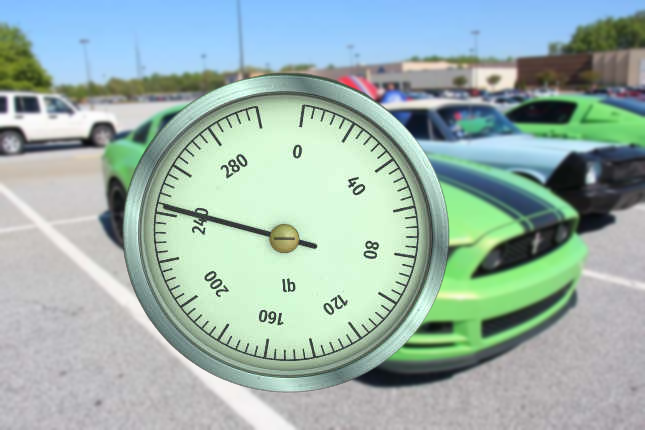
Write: **244** lb
